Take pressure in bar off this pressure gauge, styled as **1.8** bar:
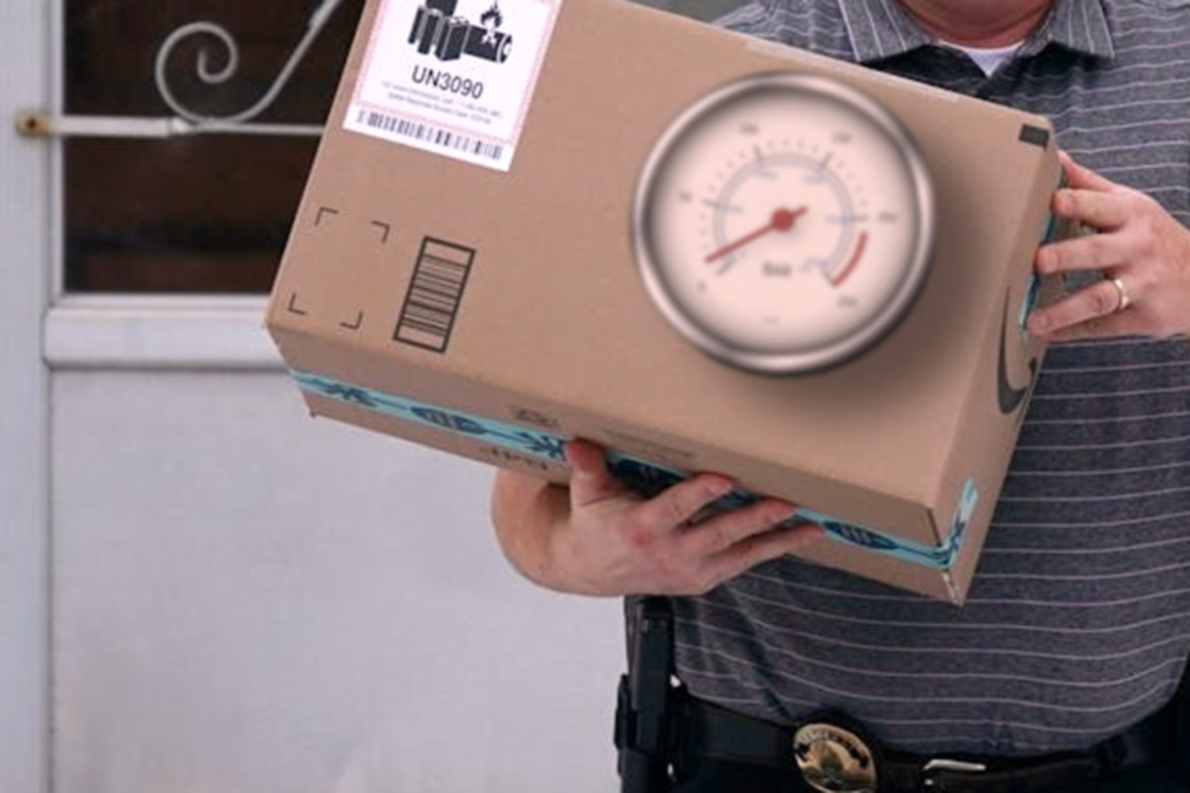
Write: **10** bar
